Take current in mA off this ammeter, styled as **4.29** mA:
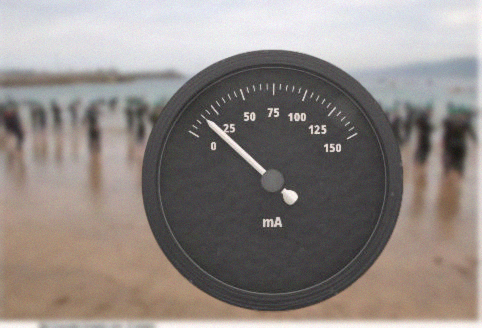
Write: **15** mA
